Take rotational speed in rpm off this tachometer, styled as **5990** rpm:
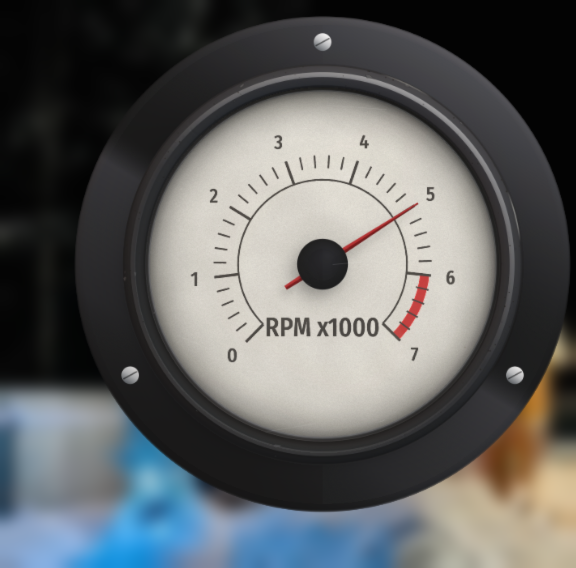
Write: **5000** rpm
